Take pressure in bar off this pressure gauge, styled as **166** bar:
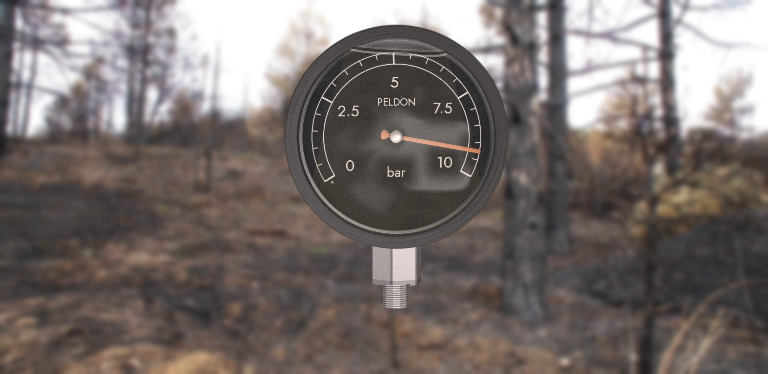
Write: **9.25** bar
